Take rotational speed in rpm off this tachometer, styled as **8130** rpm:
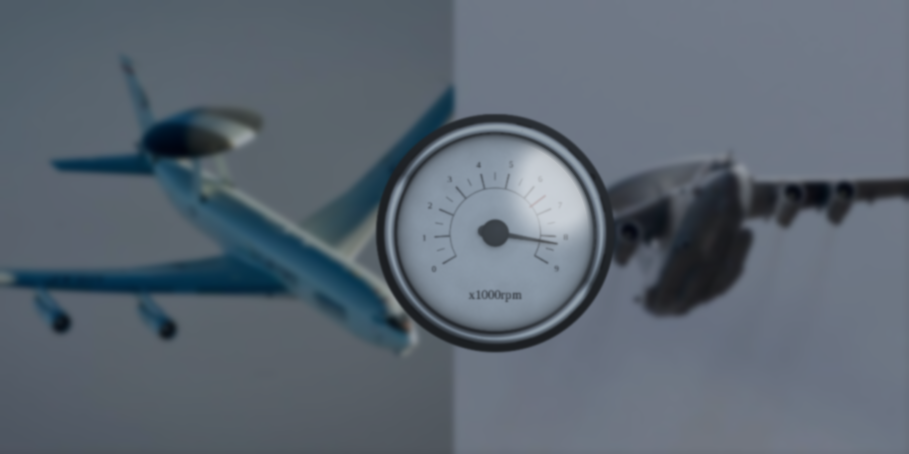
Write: **8250** rpm
